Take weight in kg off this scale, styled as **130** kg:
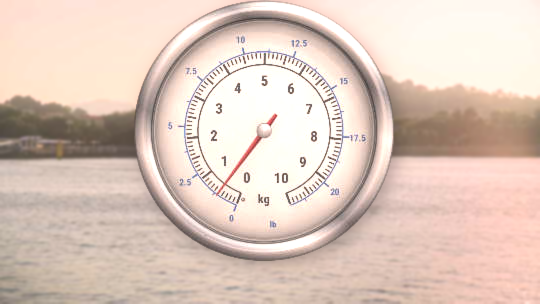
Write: **0.5** kg
